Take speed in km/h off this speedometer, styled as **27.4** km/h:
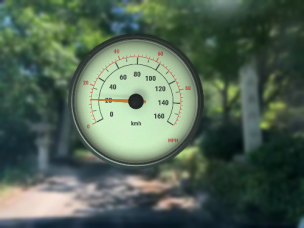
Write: **20** km/h
